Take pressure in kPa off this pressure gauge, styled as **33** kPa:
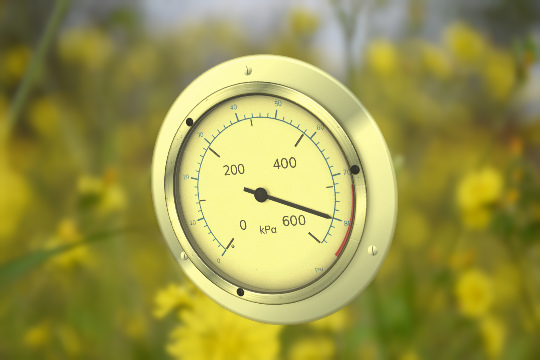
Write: **550** kPa
